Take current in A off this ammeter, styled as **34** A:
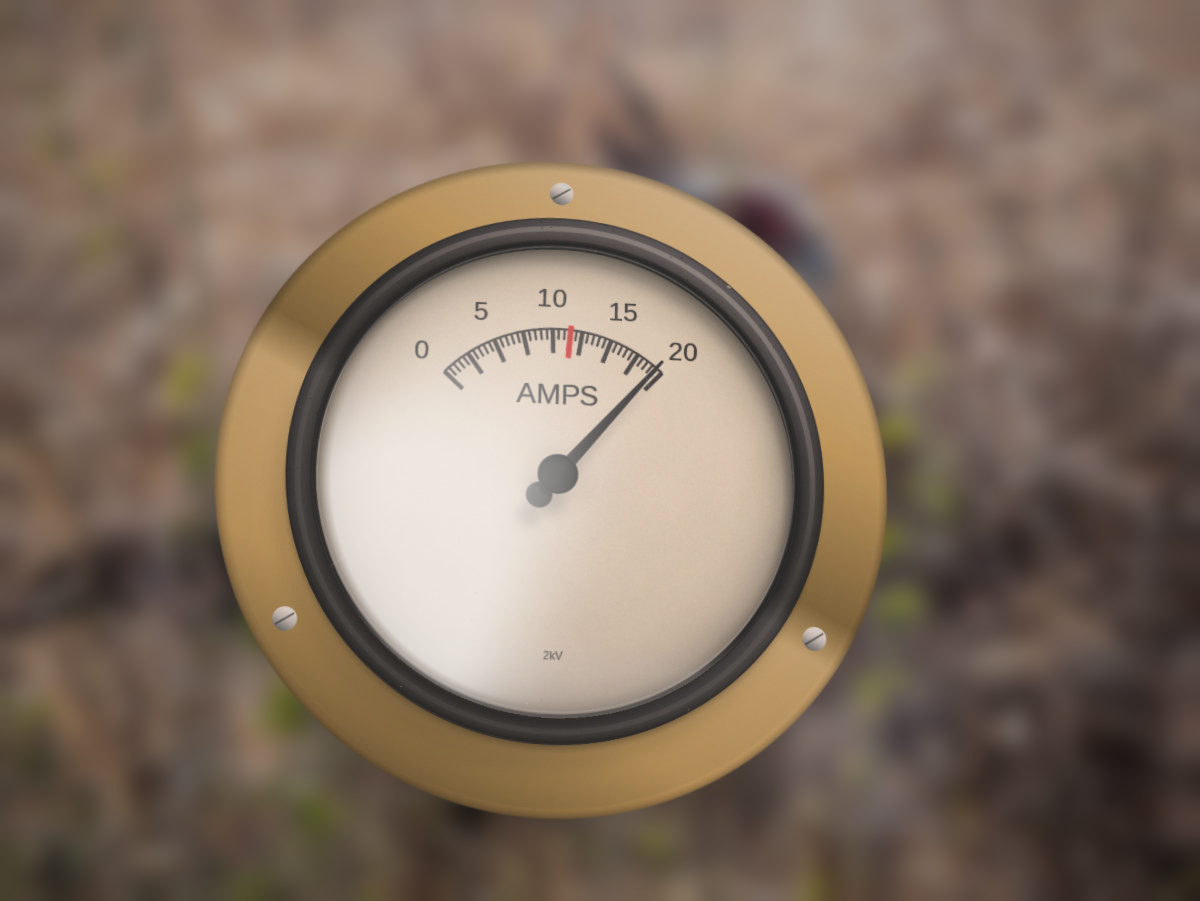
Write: **19.5** A
